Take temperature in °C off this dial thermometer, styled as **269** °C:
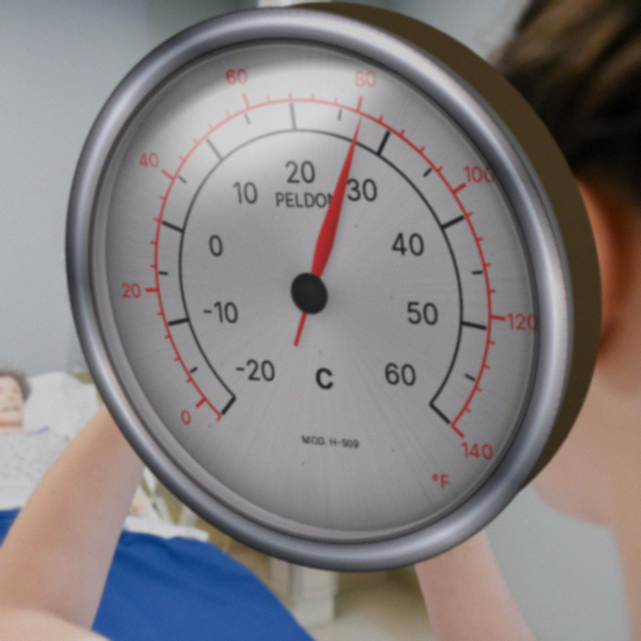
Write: **27.5** °C
